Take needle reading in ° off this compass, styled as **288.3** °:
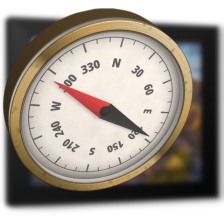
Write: **295** °
